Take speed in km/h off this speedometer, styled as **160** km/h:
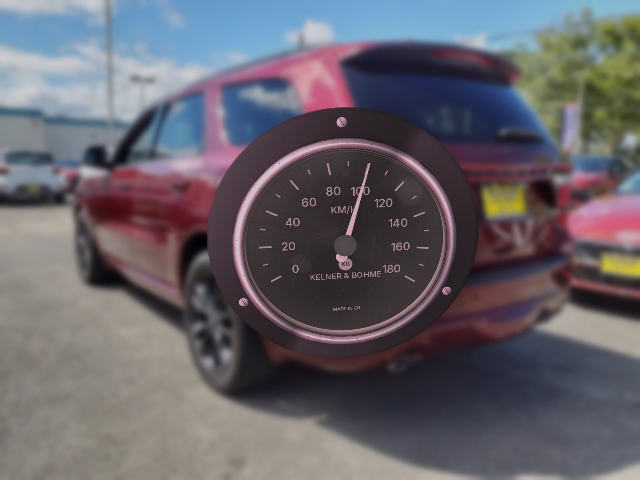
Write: **100** km/h
